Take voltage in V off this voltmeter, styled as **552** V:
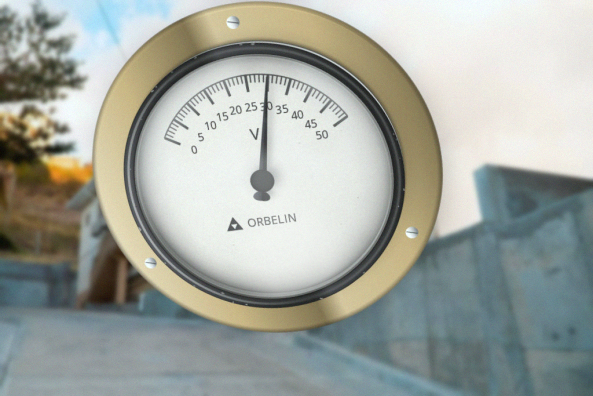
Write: **30** V
